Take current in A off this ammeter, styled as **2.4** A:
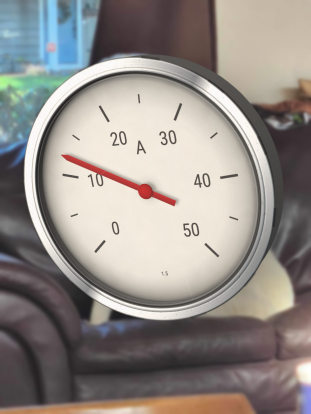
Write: **12.5** A
